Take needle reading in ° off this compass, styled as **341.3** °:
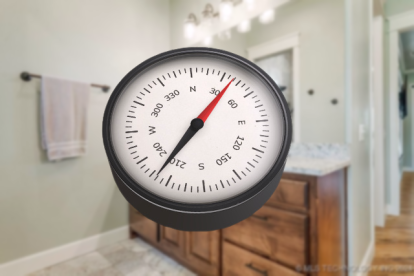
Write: **40** °
